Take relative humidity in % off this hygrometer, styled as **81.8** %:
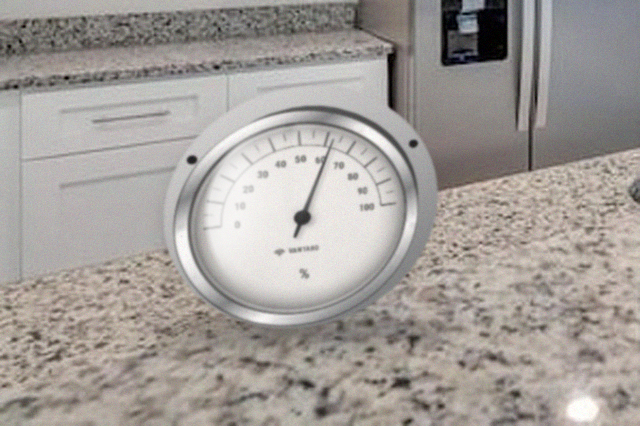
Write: **62.5** %
